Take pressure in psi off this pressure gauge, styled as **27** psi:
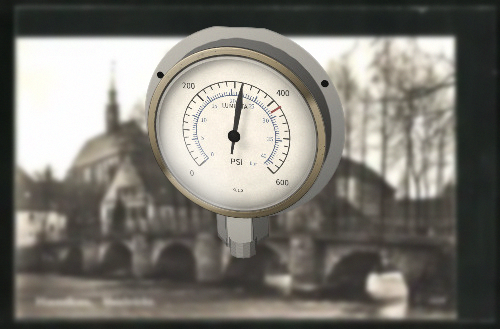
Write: **320** psi
